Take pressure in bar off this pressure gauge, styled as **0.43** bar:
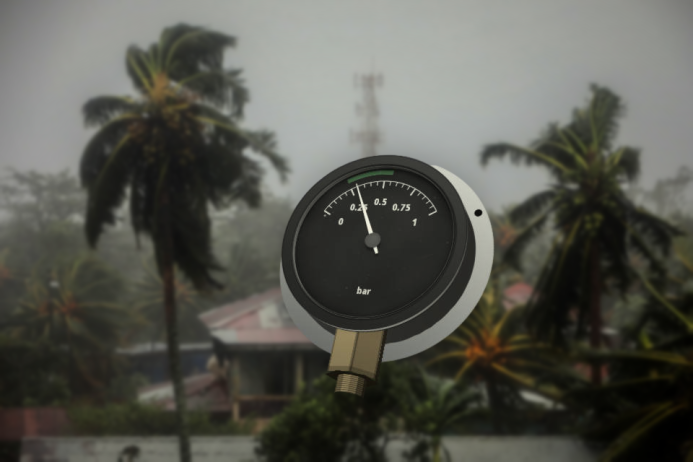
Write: **0.3** bar
